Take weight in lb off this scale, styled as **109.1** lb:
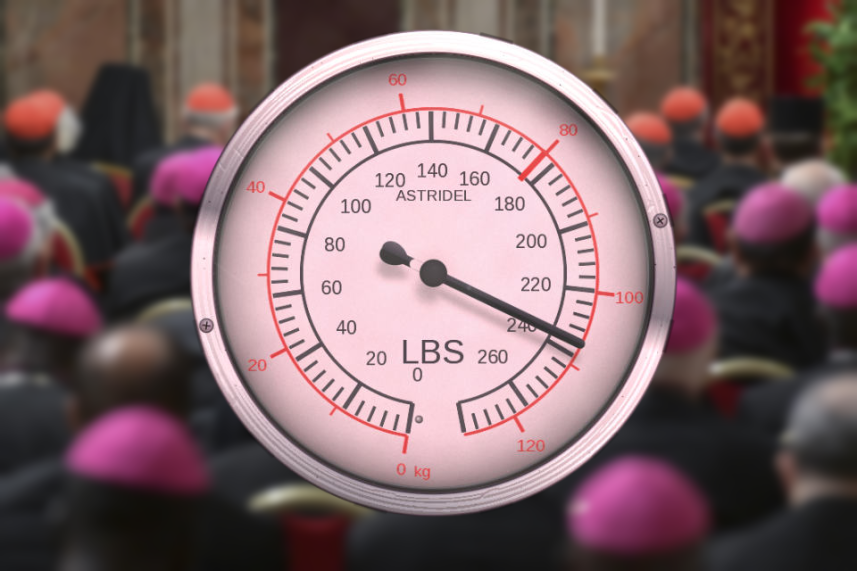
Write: **236** lb
